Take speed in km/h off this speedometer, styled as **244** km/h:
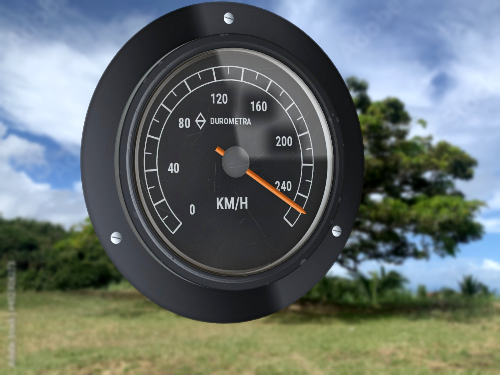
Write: **250** km/h
